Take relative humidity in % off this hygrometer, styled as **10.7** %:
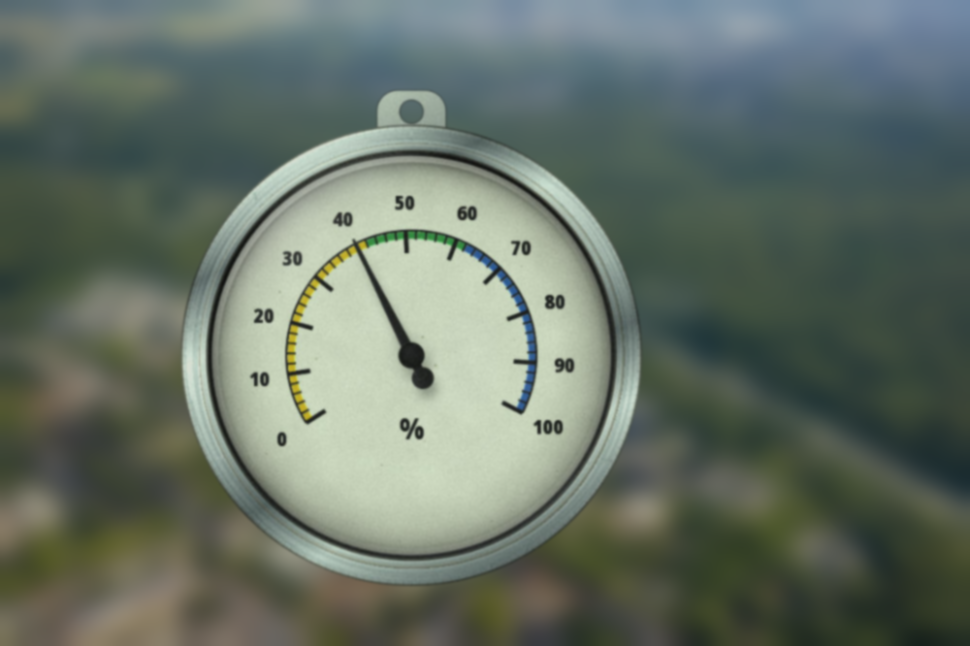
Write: **40** %
